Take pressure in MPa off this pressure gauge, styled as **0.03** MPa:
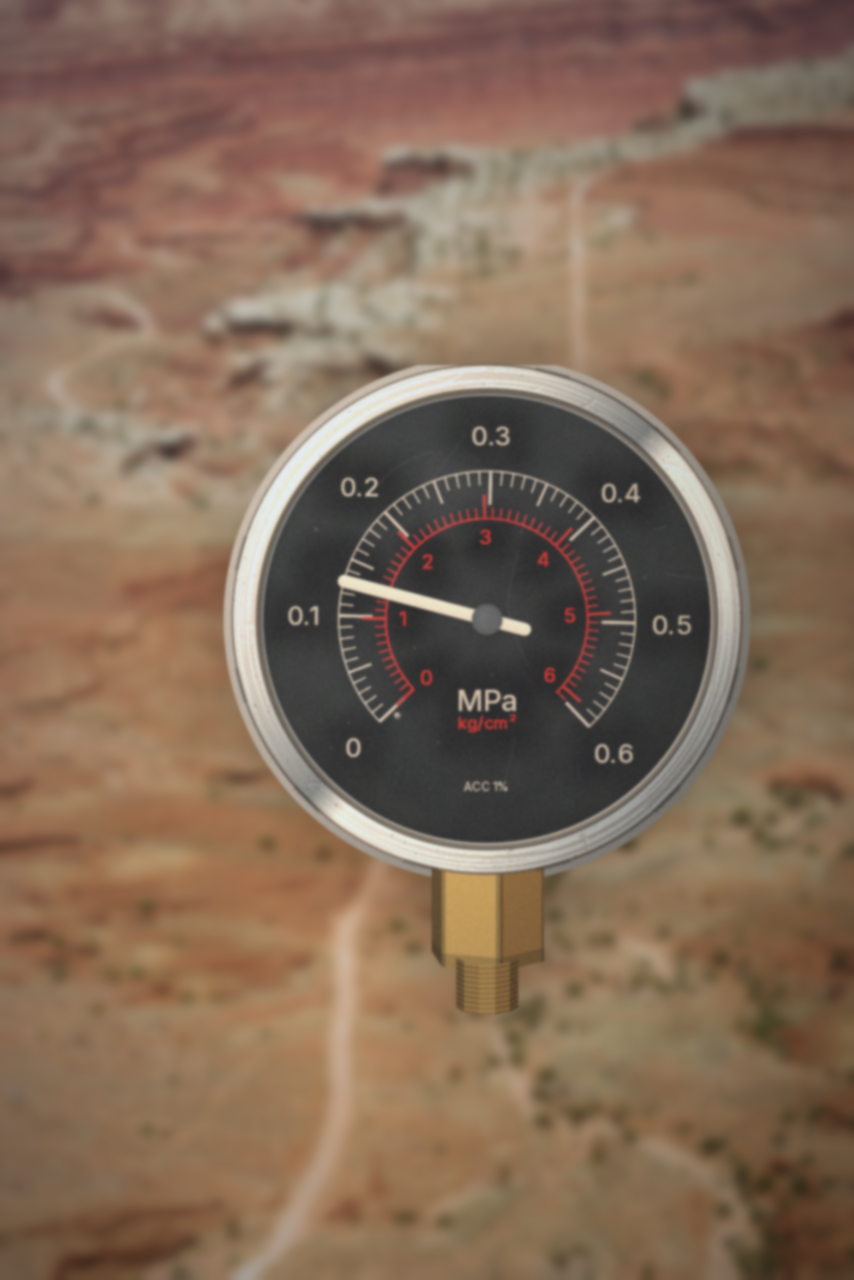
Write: **0.13** MPa
